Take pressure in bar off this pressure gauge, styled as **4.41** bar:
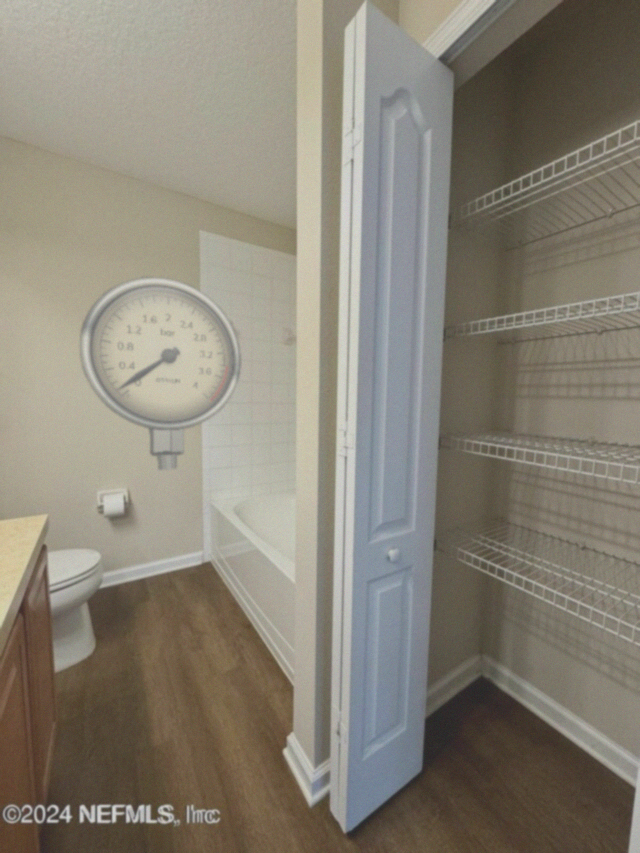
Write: **0.1** bar
